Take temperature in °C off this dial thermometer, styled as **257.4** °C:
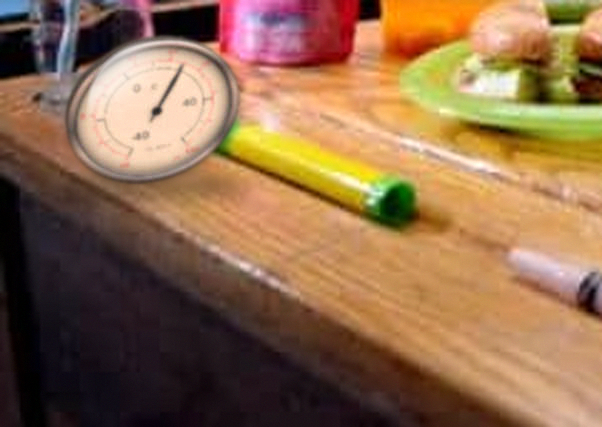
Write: **20** °C
